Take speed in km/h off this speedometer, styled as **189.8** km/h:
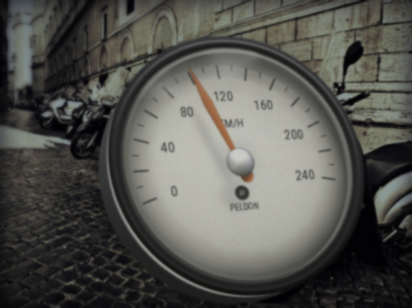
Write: **100** km/h
